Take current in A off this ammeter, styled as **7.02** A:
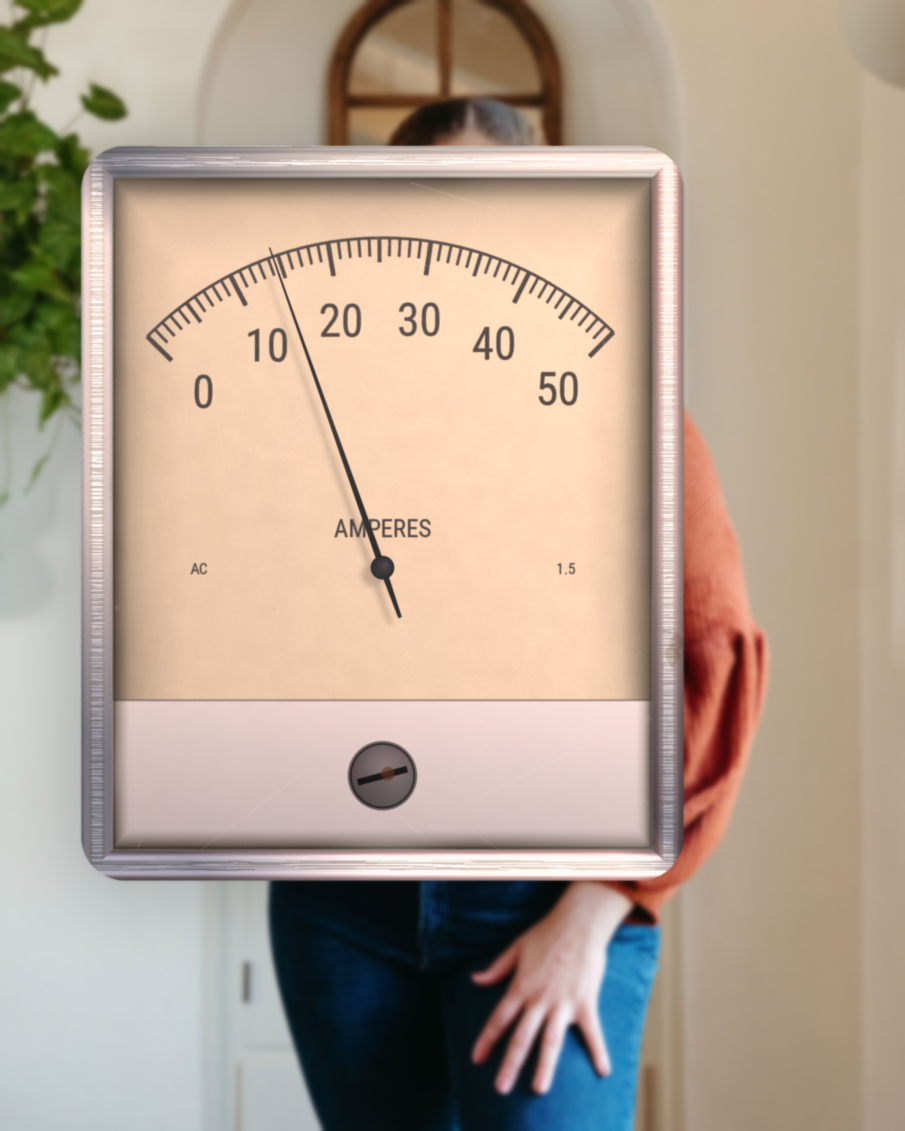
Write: **14.5** A
